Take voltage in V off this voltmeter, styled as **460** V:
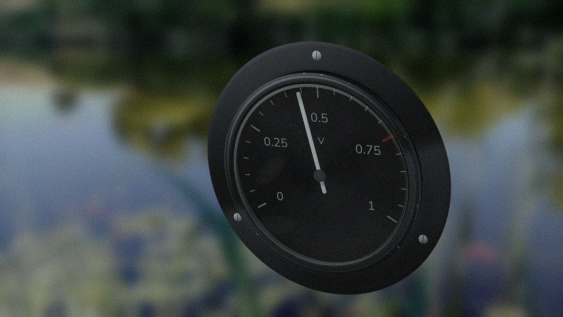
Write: **0.45** V
